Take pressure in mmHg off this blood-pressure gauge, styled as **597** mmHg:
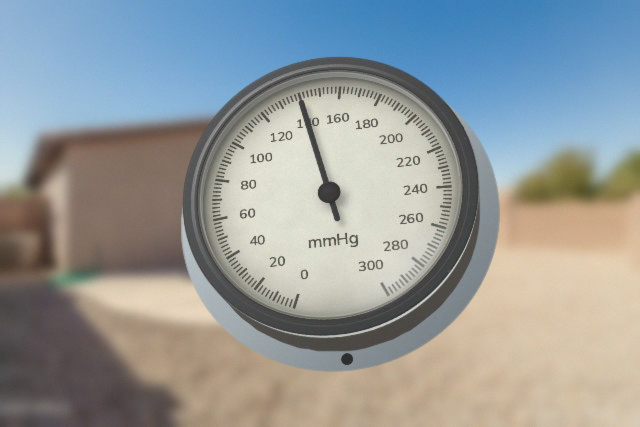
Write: **140** mmHg
